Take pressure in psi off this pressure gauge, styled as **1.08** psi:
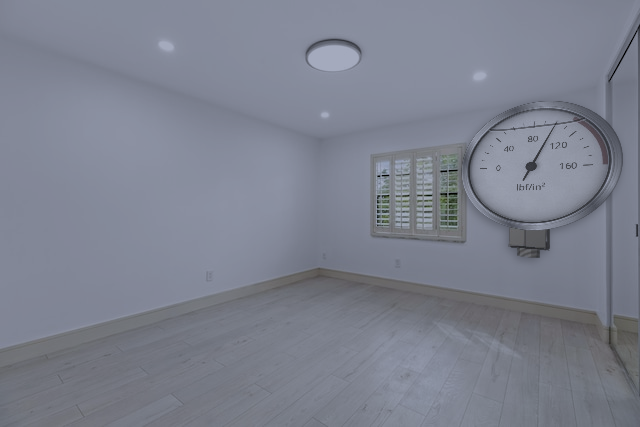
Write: **100** psi
